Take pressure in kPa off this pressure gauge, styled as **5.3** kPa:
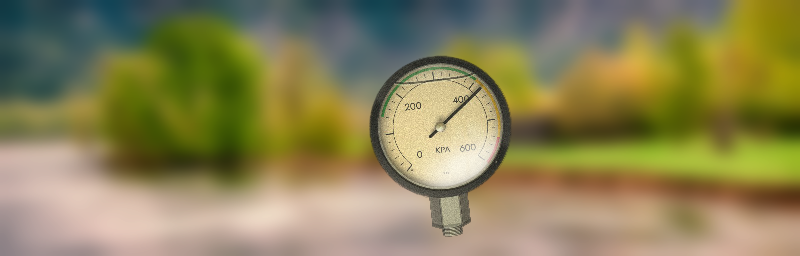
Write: **420** kPa
